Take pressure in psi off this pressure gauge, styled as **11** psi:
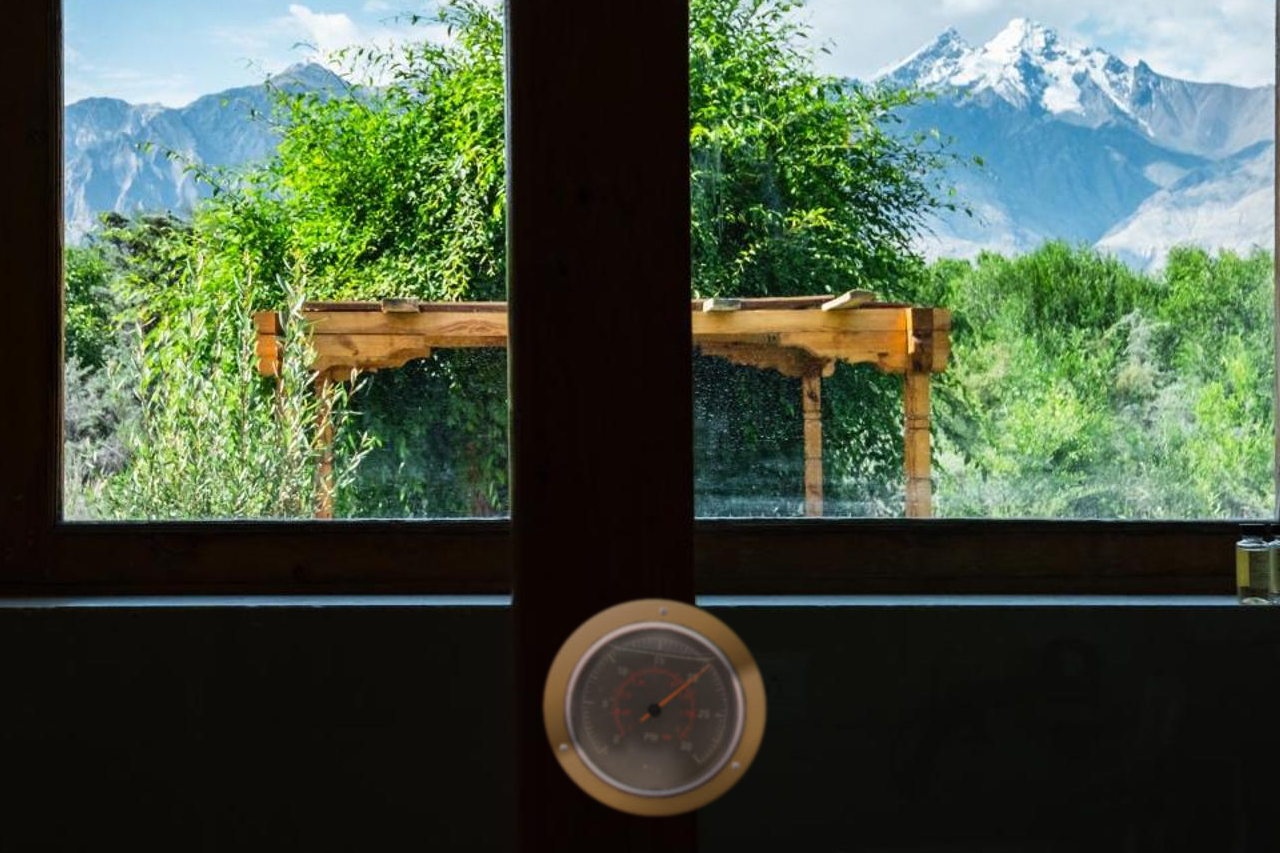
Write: **20** psi
